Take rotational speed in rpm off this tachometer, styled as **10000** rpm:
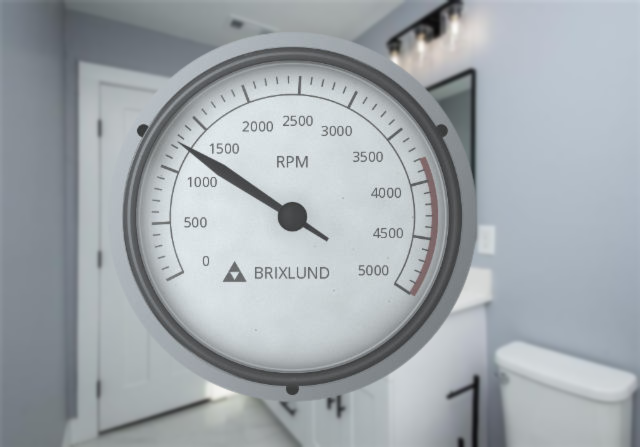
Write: **1250** rpm
